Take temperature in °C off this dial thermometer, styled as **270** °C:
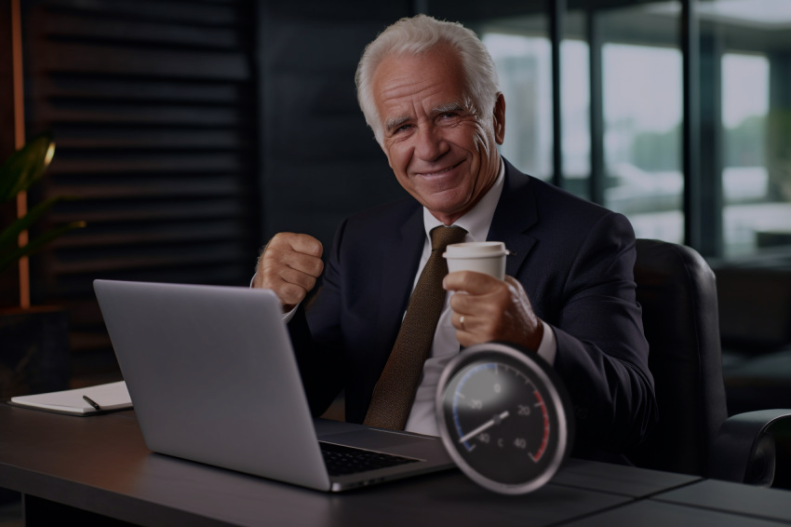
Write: **-36** °C
